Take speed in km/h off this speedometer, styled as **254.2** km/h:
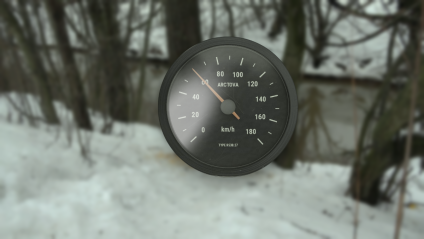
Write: **60** km/h
